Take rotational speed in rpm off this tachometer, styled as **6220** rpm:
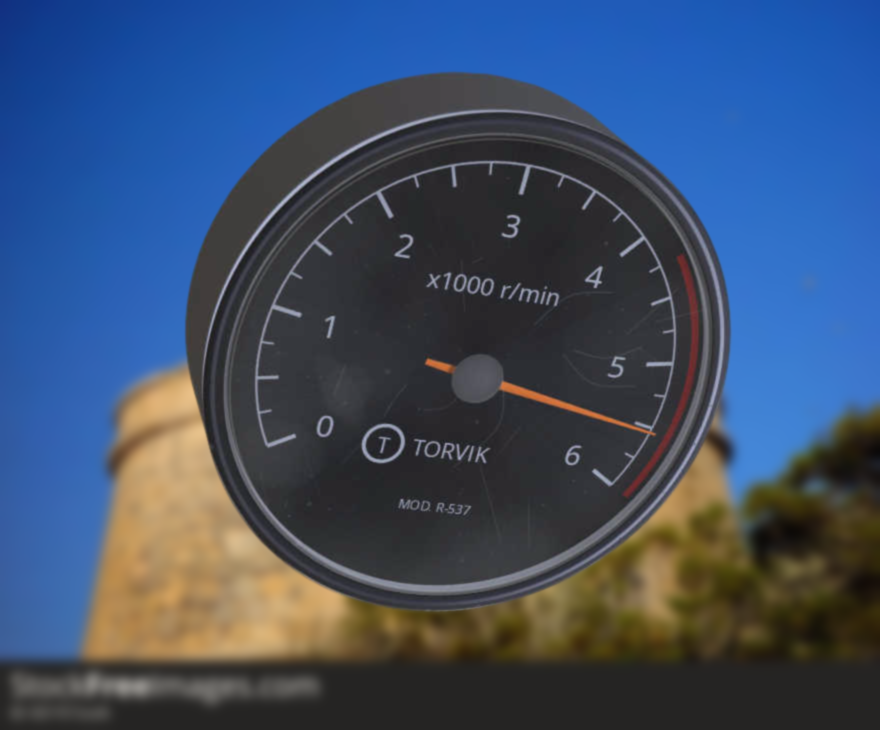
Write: **5500** rpm
